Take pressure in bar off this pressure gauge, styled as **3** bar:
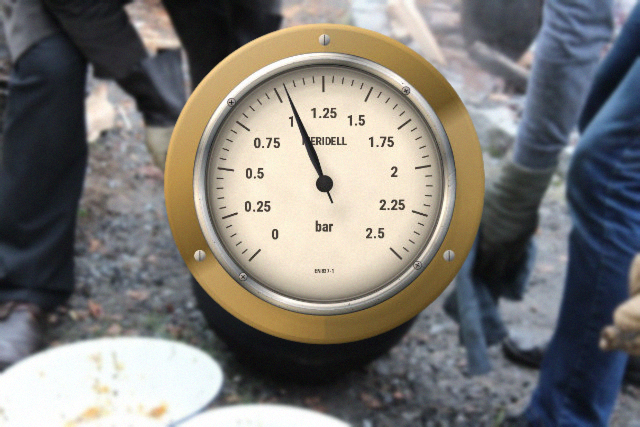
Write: **1.05** bar
